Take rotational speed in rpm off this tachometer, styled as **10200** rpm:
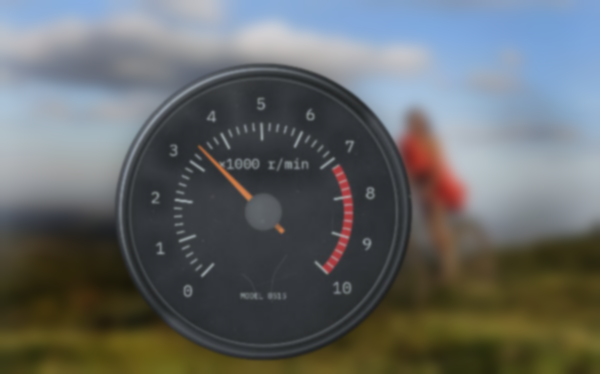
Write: **3400** rpm
